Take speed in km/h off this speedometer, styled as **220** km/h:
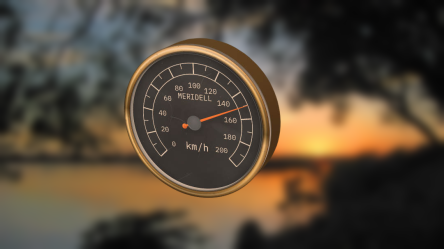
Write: **150** km/h
